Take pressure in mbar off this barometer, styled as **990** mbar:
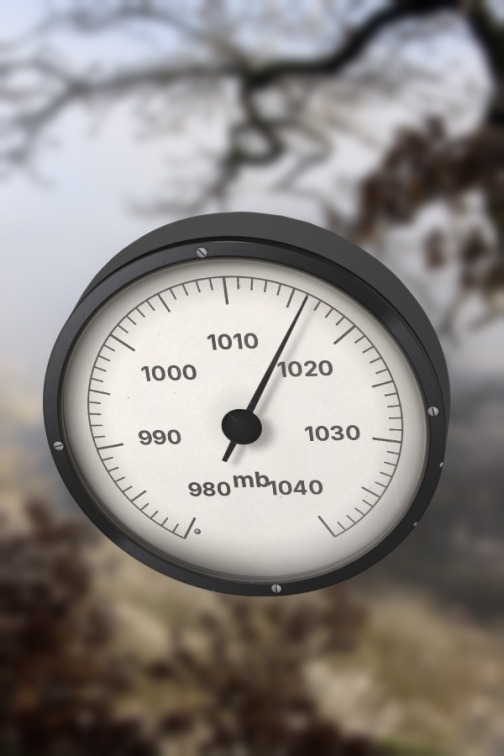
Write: **1016** mbar
